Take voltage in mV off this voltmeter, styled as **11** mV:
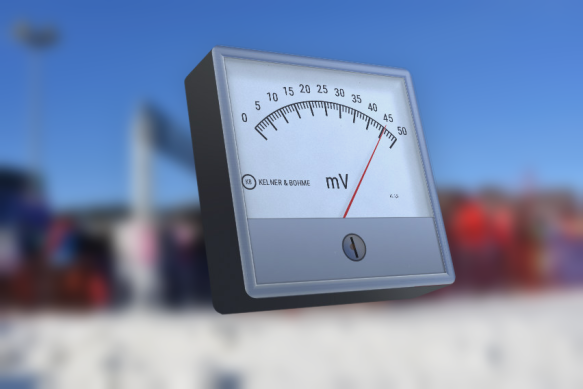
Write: **45** mV
